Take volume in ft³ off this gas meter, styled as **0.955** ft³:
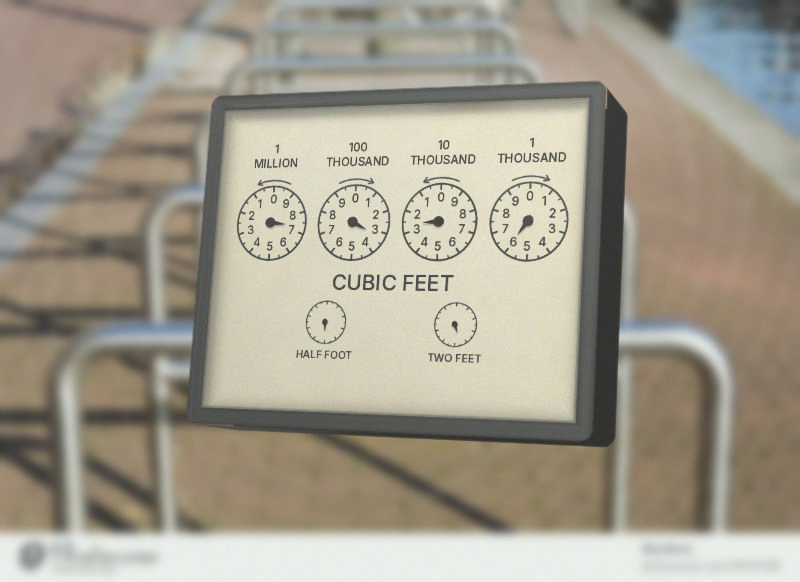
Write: **732600** ft³
